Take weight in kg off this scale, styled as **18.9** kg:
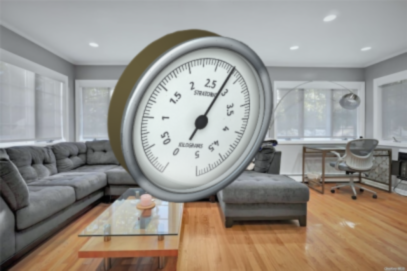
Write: **2.75** kg
